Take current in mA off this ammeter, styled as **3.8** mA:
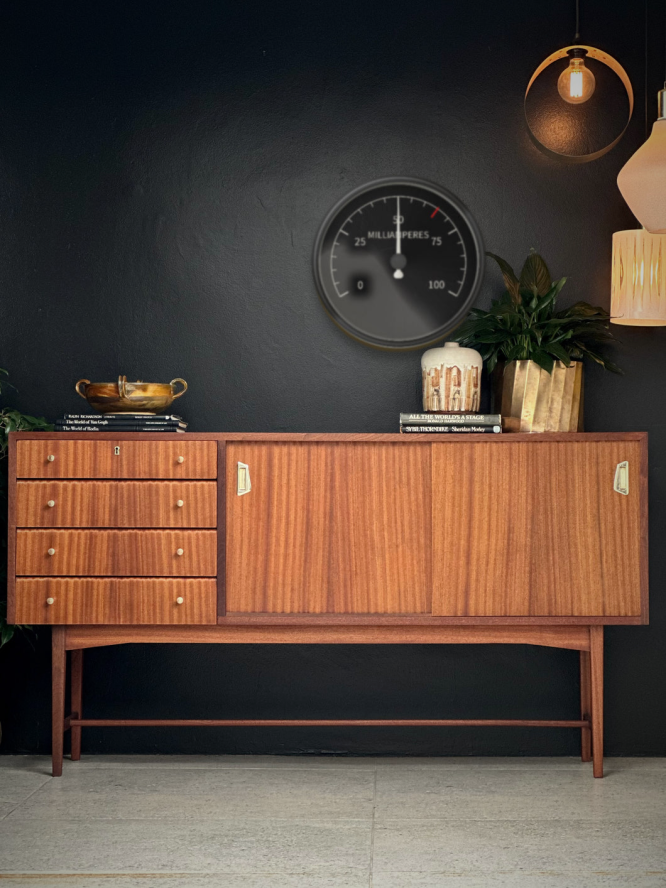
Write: **50** mA
